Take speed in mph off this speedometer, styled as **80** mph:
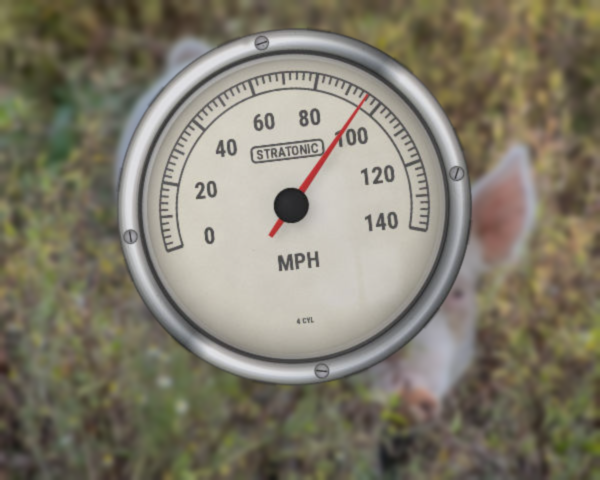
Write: **96** mph
